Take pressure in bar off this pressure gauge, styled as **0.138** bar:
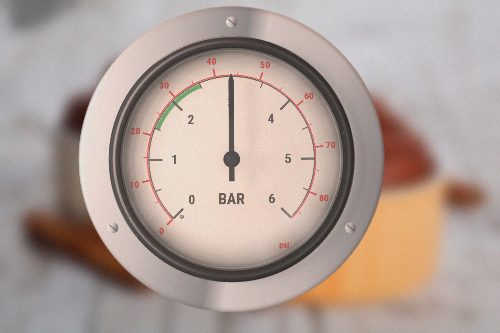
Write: **3** bar
